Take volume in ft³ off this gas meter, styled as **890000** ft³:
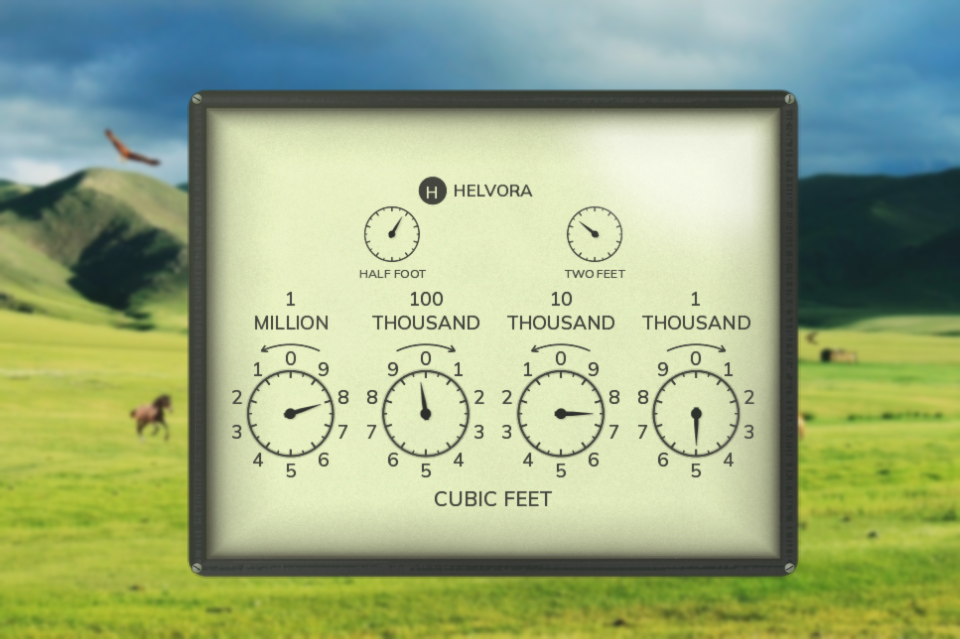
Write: **797500** ft³
